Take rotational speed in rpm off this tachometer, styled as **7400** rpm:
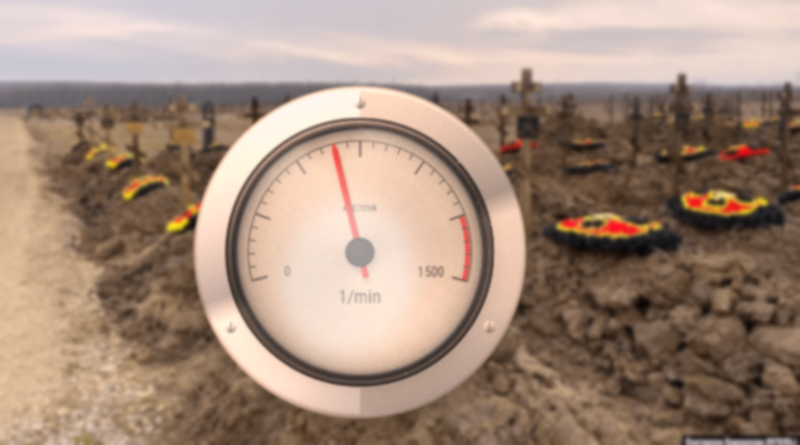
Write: **650** rpm
